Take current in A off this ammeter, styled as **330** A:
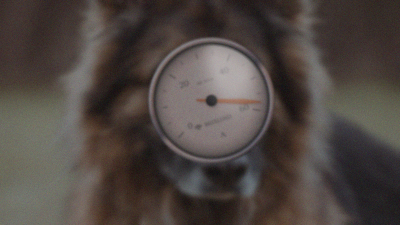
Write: **57.5** A
